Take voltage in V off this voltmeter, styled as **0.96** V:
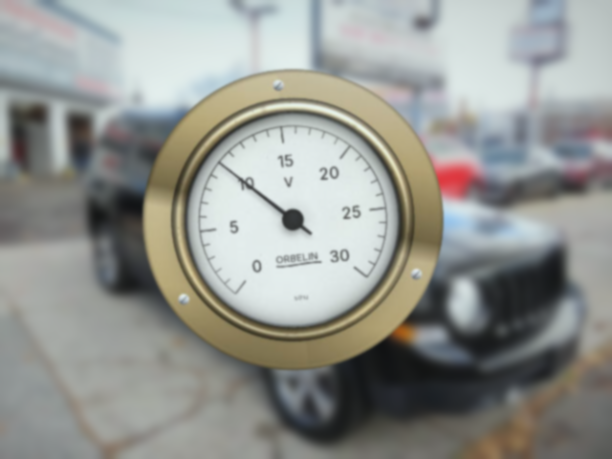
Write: **10** V
